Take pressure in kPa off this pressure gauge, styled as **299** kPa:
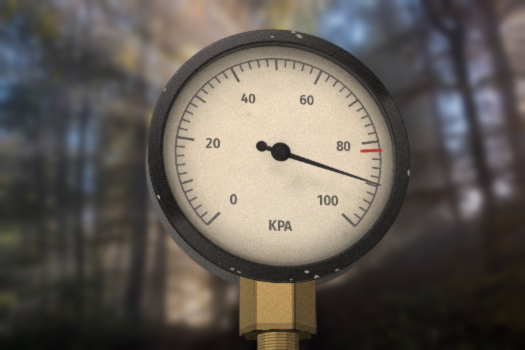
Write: **90** kPa
